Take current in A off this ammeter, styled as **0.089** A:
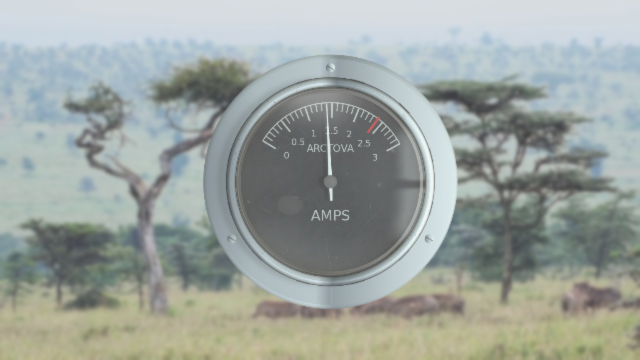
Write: **1.4** A
